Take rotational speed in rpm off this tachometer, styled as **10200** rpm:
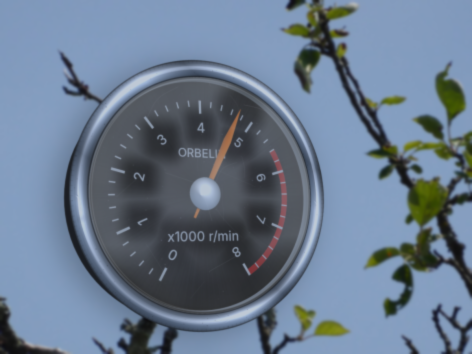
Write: **4700** rpm
